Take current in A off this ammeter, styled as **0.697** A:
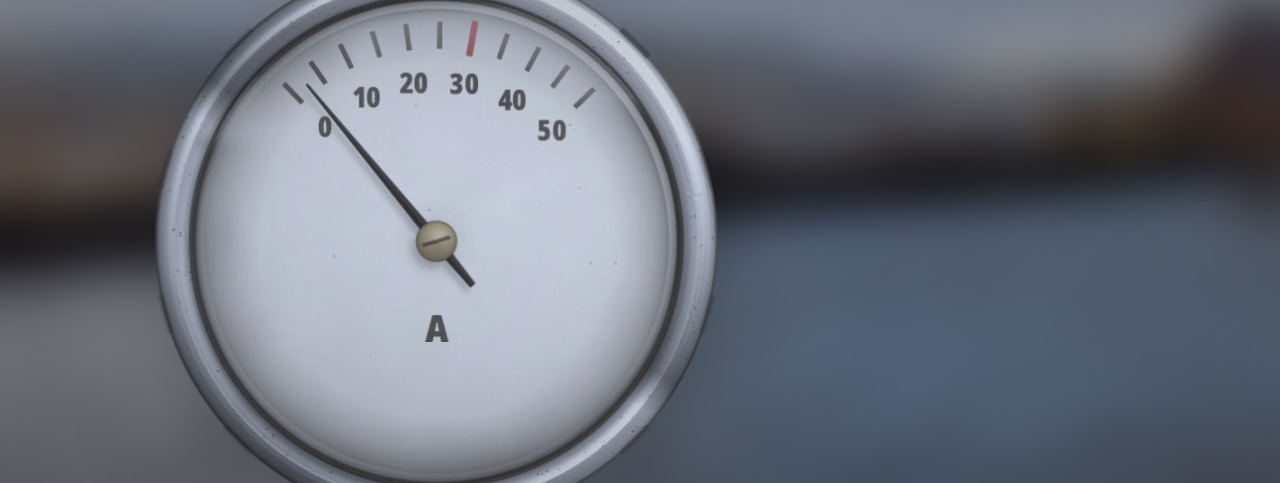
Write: **2.5** A
